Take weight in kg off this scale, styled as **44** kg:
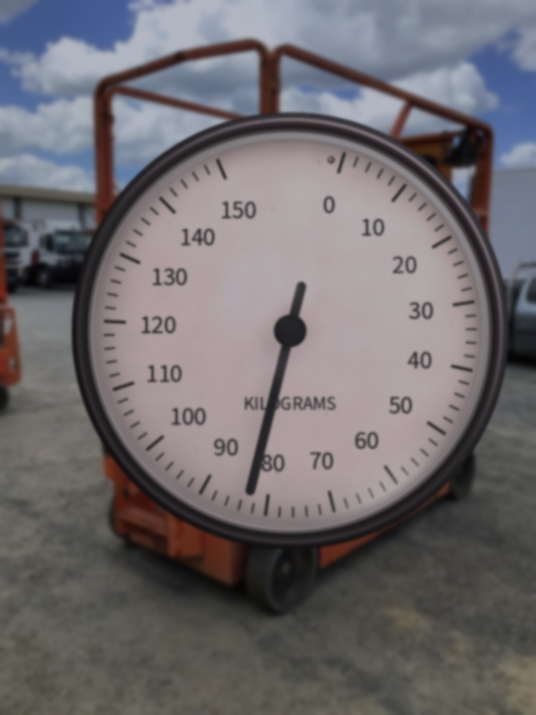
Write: **83** kg
